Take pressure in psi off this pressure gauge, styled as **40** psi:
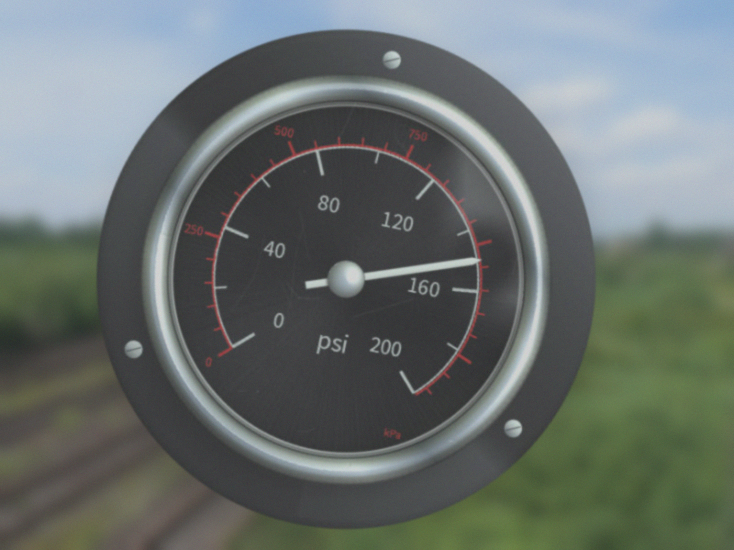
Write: **150** psi
